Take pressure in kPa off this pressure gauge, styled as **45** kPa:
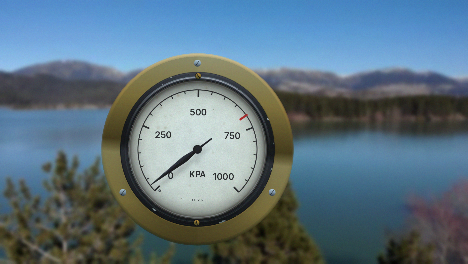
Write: **25** kPa
